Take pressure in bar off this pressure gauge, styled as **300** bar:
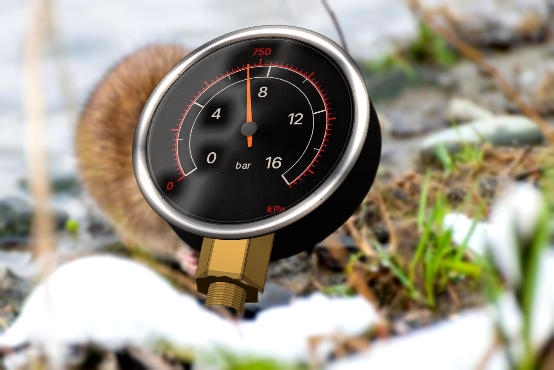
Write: **7** bar
